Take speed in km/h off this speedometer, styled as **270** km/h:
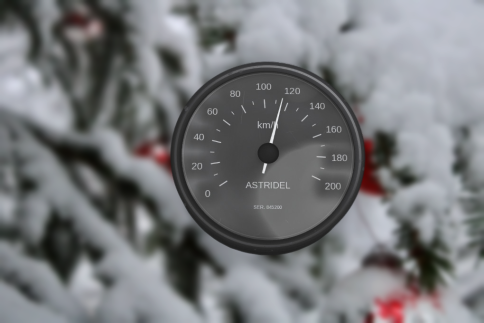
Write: **115** km/h
